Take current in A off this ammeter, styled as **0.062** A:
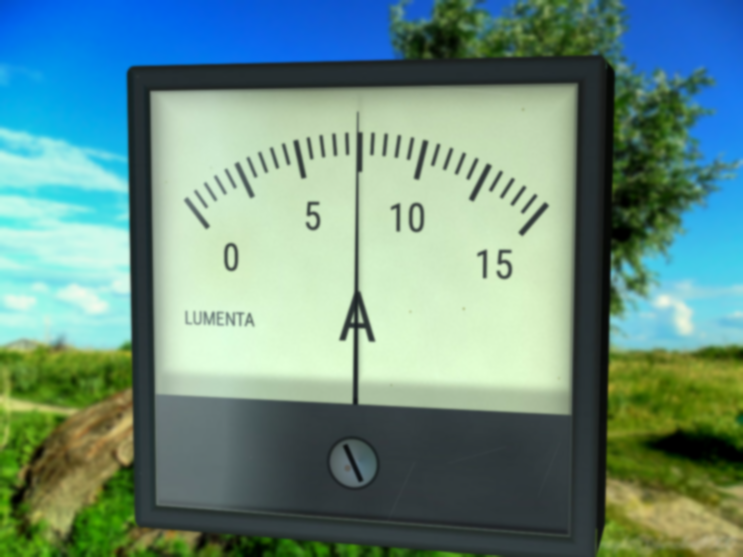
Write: **7.5** A
